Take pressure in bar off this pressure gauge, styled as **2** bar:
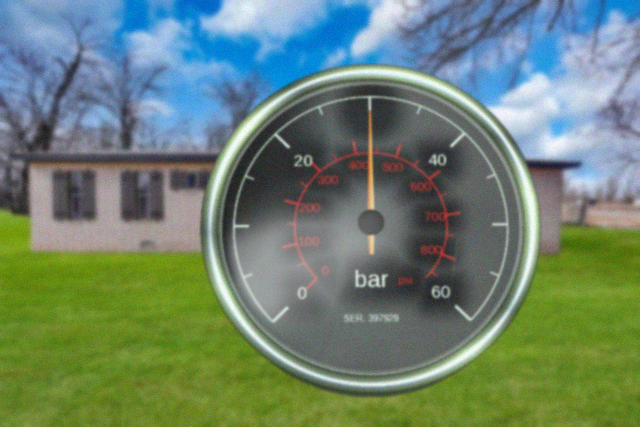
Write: **30** bar
